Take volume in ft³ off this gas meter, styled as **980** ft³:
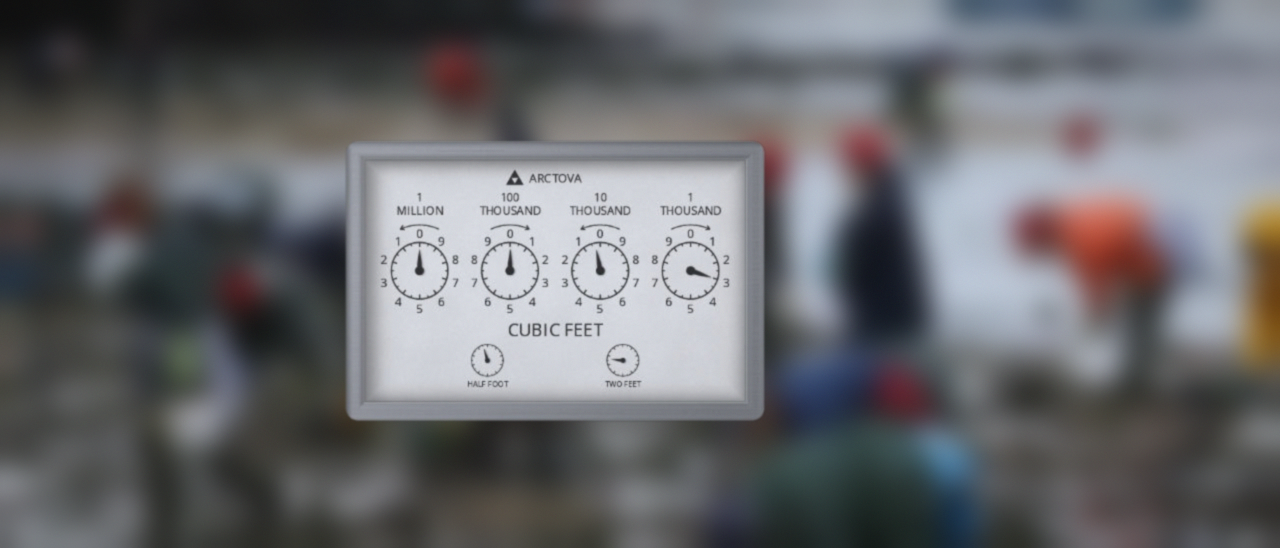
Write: **300** ft³
